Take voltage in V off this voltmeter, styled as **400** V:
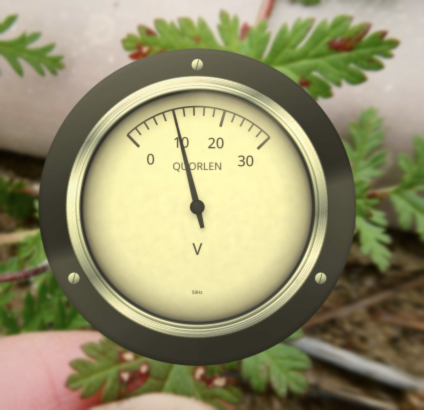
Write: **10** V
